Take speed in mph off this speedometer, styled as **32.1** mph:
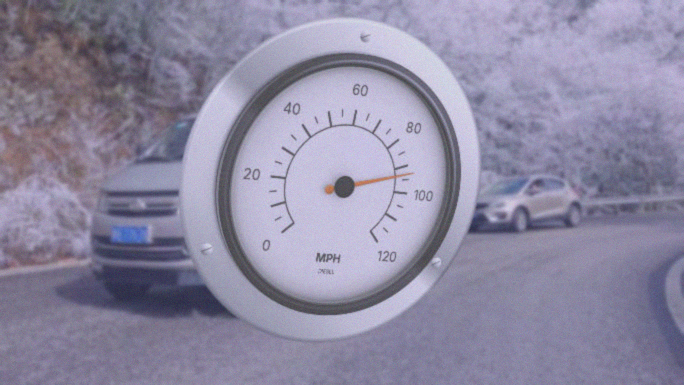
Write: **92.5** mph
